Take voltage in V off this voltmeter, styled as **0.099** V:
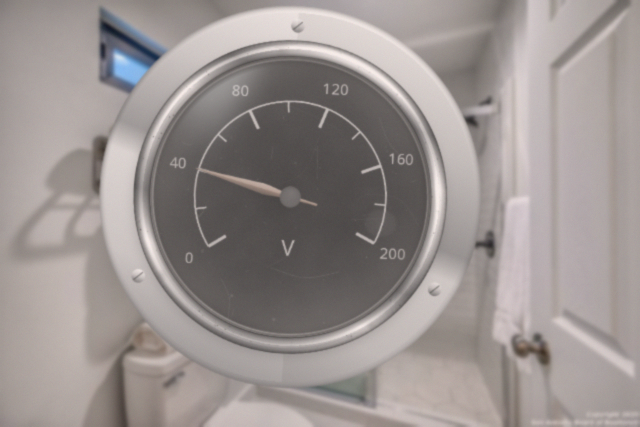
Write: **40** V
